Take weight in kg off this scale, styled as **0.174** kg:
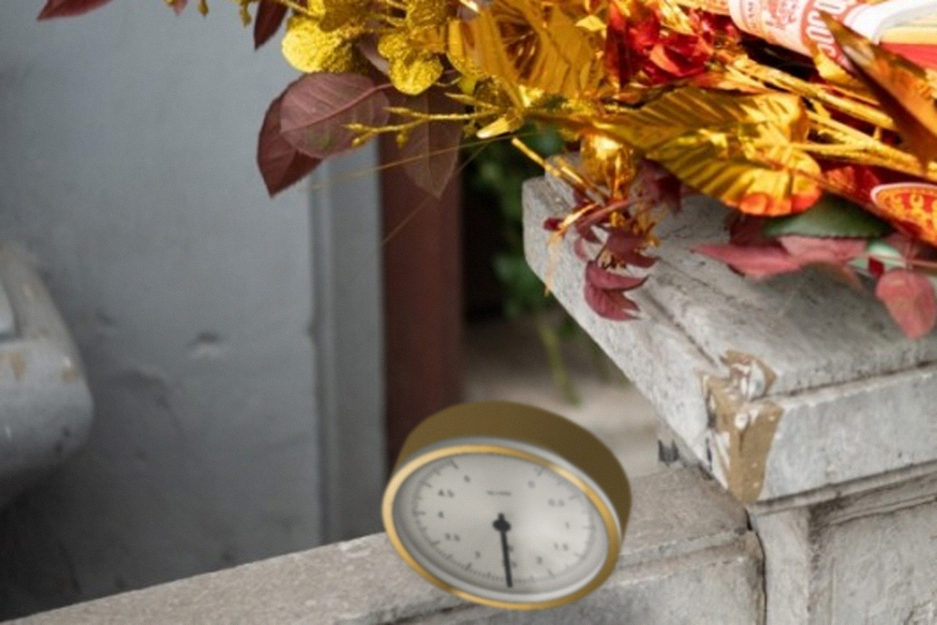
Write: **2.5** kg
